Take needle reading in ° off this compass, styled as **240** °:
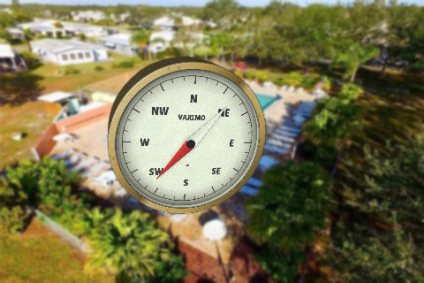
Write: **220** °
